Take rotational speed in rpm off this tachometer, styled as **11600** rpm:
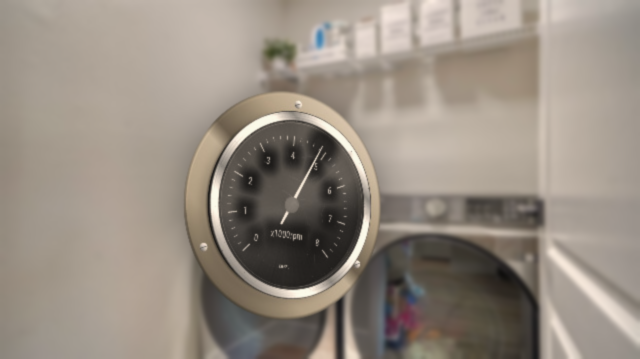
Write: **4800** rpm
